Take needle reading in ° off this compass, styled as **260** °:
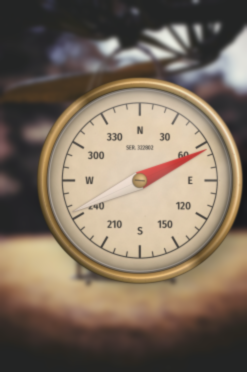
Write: **65** °
